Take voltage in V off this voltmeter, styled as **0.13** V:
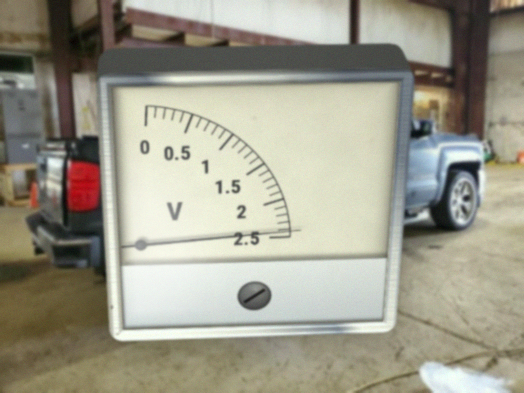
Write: **2.4** V
